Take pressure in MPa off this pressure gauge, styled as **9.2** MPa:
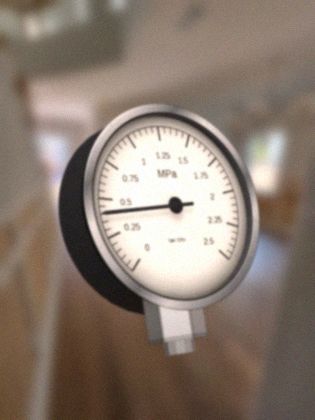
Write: **0.4** MPa
